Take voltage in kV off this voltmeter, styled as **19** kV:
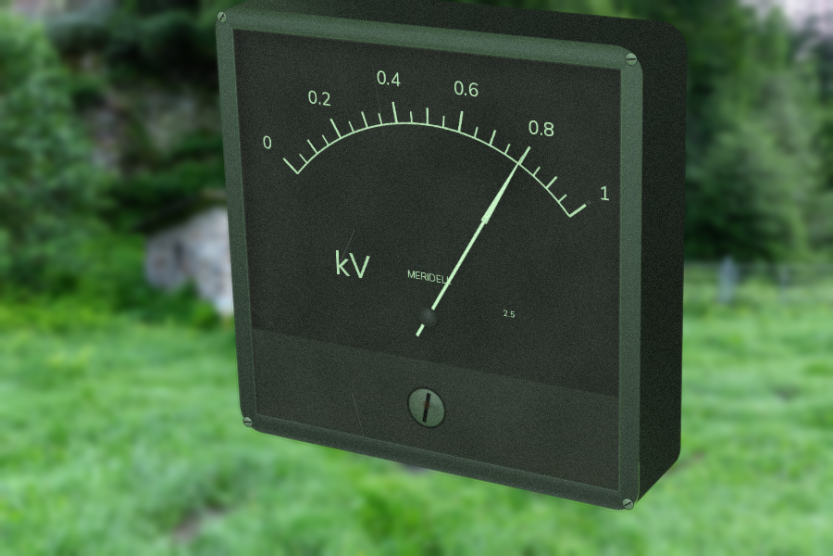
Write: **0.8** kV
